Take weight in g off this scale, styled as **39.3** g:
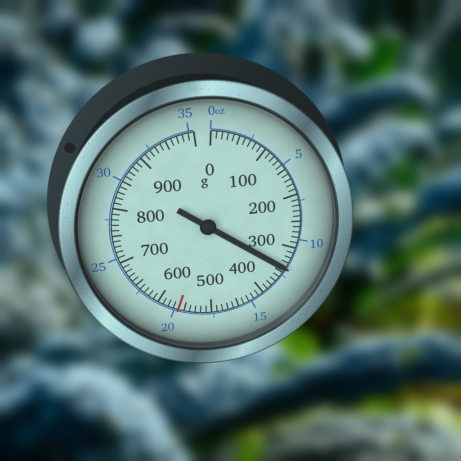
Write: **340** g
